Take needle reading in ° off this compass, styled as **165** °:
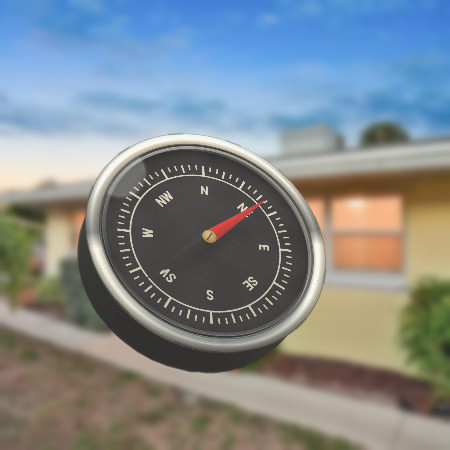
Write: **50** °
